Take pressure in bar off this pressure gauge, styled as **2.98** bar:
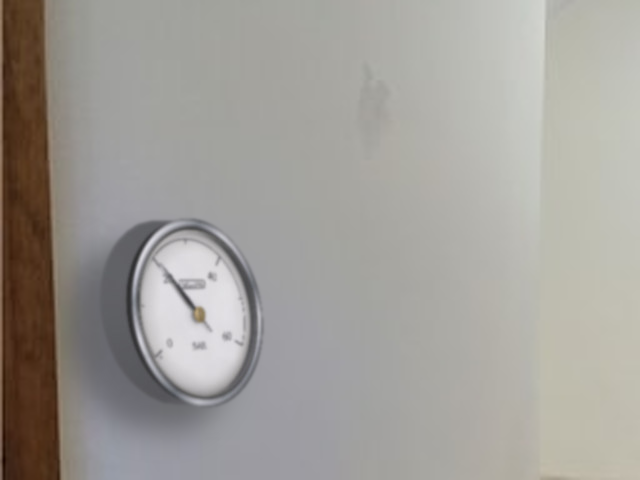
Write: **20** bar
